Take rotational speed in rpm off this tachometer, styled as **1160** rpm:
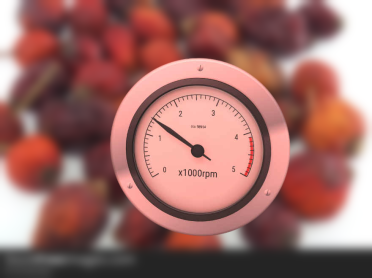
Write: **1400** rpm
